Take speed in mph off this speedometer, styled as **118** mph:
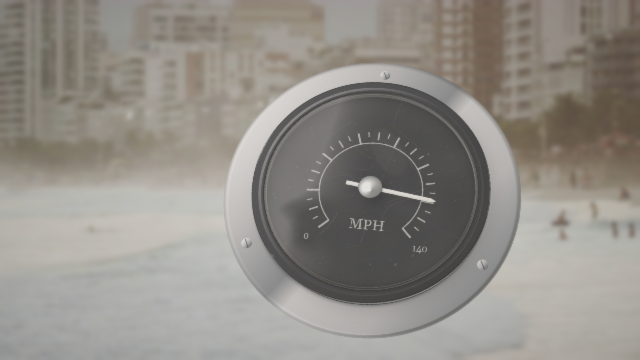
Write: **120** mph
